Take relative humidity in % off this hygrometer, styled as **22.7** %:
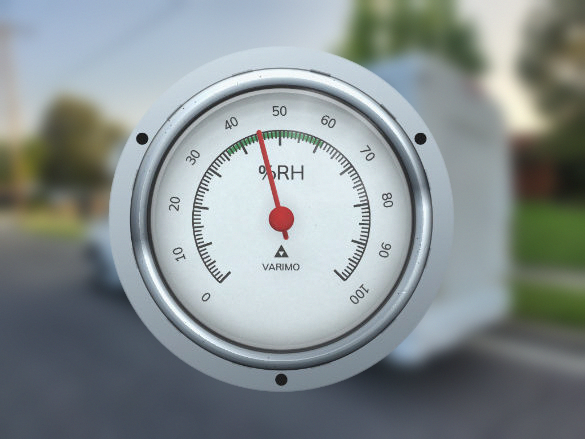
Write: **45** %
